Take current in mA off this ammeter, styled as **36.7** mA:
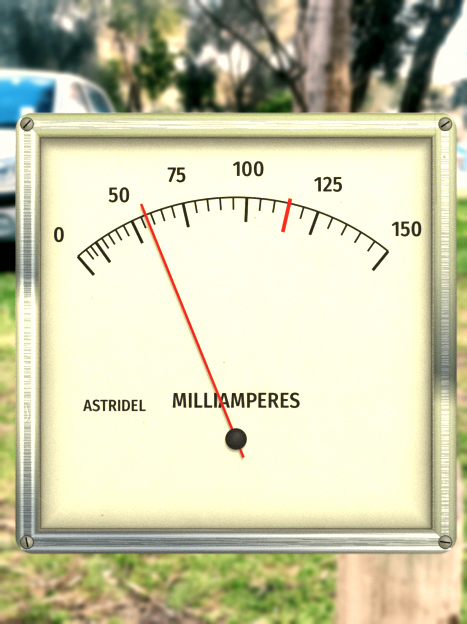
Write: **57.5** mA
